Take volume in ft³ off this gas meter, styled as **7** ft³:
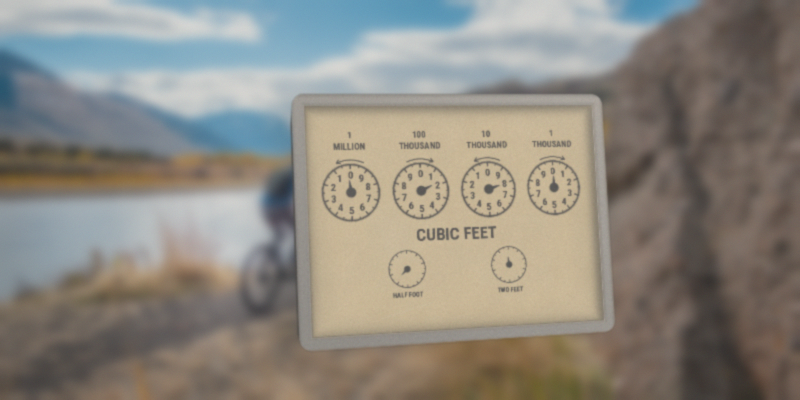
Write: **18000** ft³
